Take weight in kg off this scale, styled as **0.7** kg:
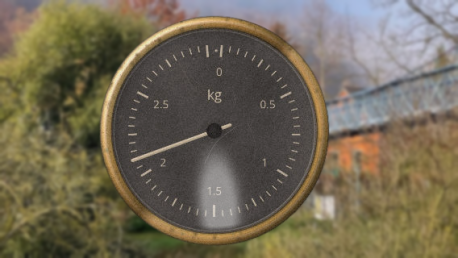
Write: **2.1** kg
